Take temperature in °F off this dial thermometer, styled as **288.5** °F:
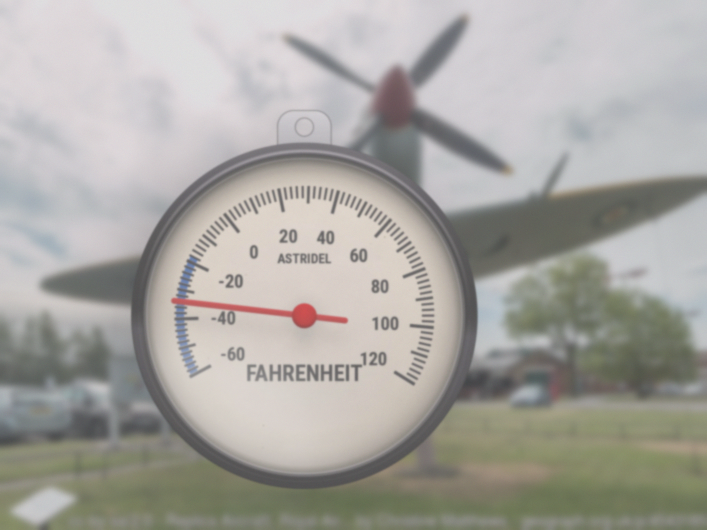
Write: **-34** °F
